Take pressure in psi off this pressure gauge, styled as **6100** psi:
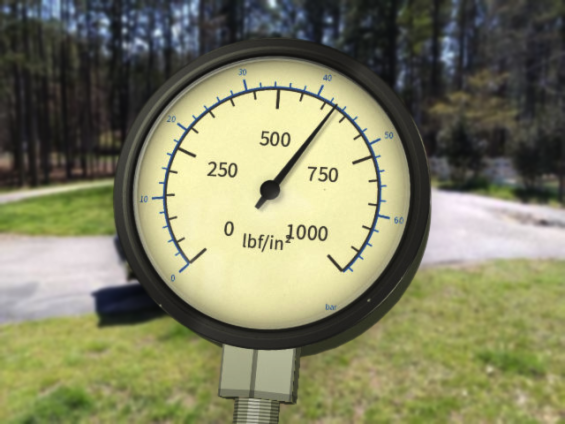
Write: **625** psi
